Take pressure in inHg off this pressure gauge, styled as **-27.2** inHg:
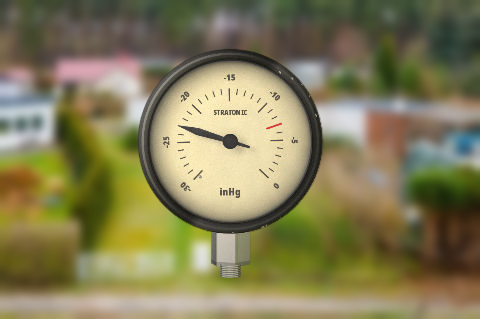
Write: **-23** inHg
